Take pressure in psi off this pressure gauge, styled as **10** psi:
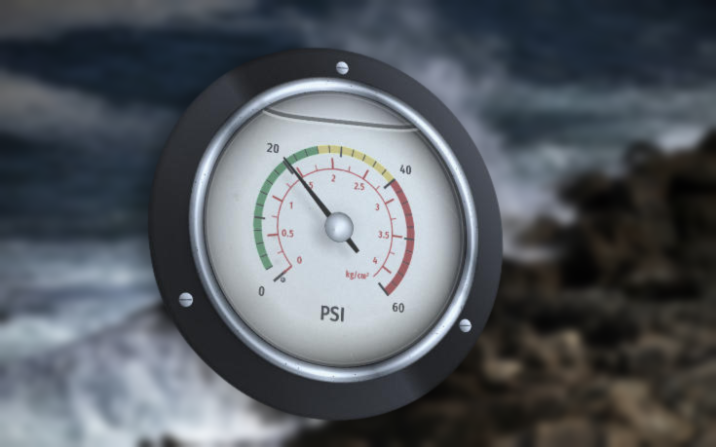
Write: **20** psi
